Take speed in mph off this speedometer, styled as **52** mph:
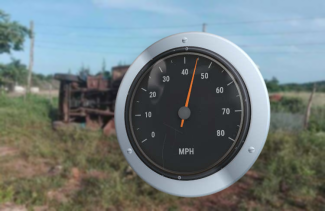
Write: **45** mph
